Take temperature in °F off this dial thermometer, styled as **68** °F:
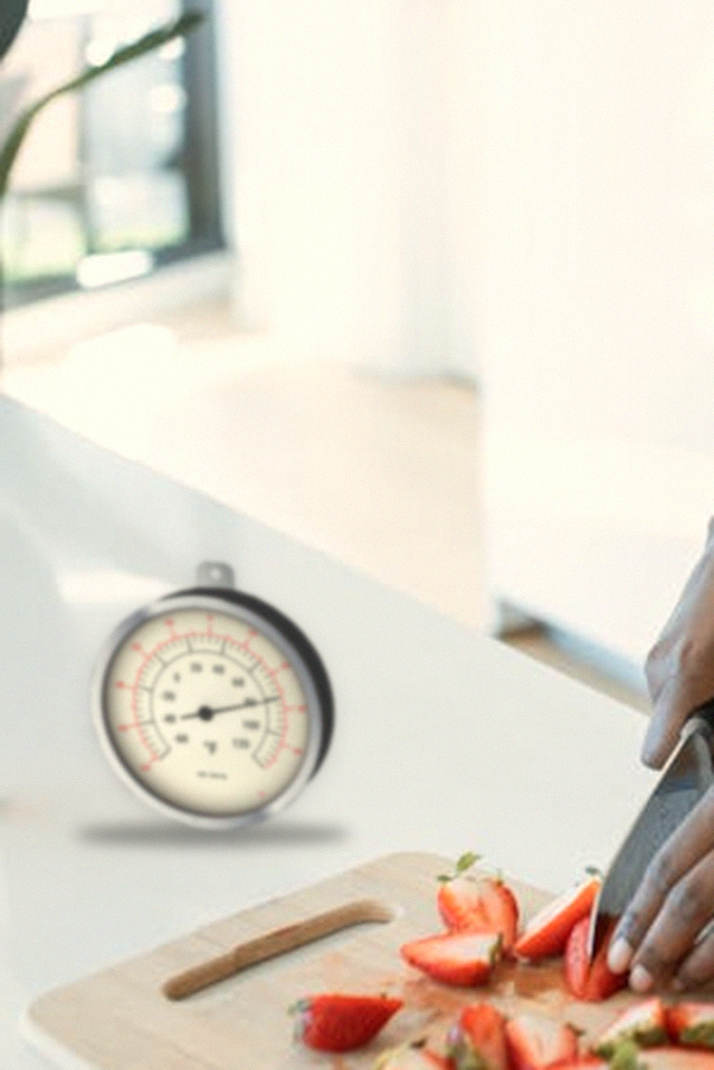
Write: **80** °F
